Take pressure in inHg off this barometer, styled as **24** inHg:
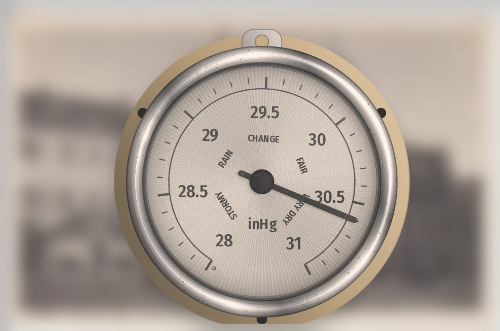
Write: **30.6** inHg
